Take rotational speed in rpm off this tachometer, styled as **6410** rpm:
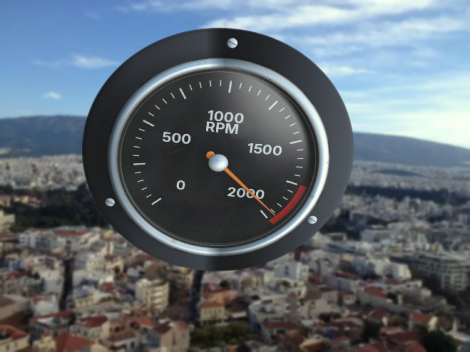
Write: **1950** rpm
